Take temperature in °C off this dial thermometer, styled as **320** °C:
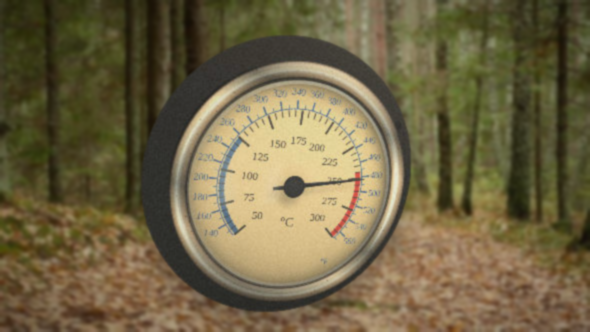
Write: **250** °C
